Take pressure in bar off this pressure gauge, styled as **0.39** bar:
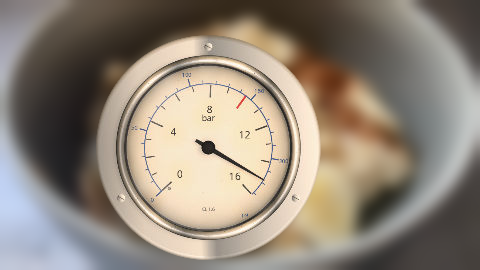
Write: **15** bar
